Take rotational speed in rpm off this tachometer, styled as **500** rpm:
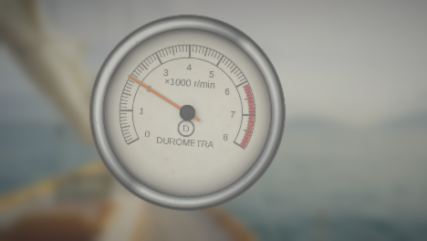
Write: **2000** rpm
